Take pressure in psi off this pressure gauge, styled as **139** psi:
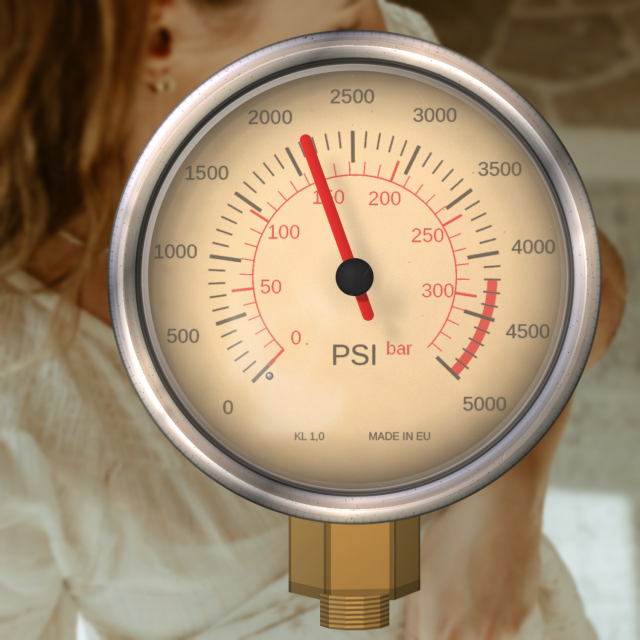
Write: **2150** psi
